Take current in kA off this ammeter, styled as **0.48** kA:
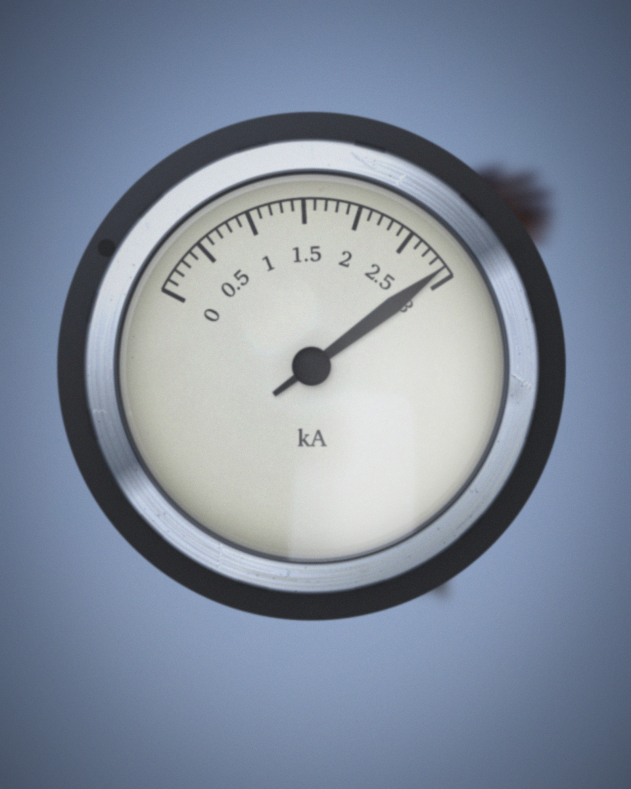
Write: **2.9** kA
